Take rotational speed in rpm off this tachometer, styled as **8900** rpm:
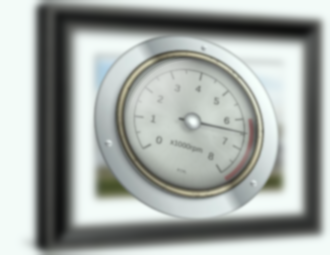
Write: **6500** rpm
